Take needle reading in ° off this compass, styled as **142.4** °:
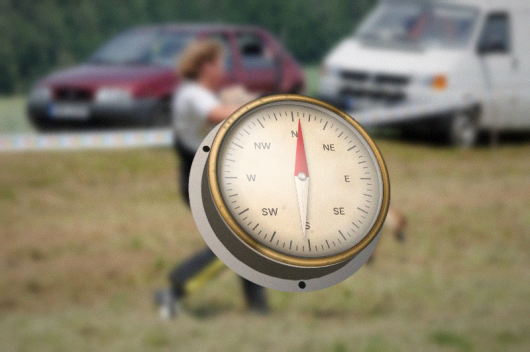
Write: **5** °
